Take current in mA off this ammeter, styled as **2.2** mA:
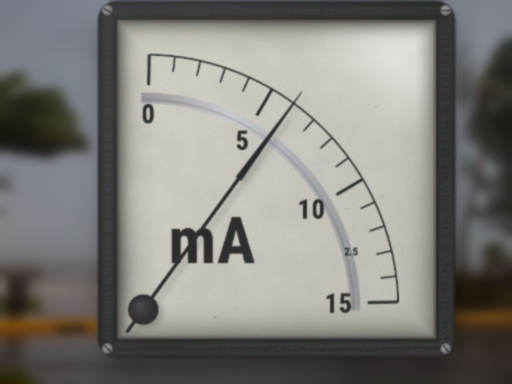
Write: **6** mA
